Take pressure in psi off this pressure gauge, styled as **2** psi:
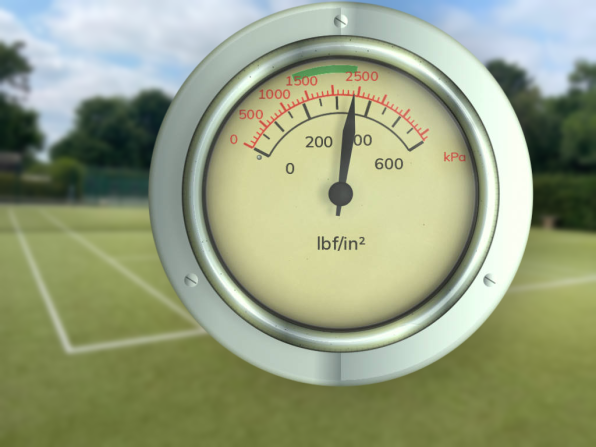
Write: **350** psi
